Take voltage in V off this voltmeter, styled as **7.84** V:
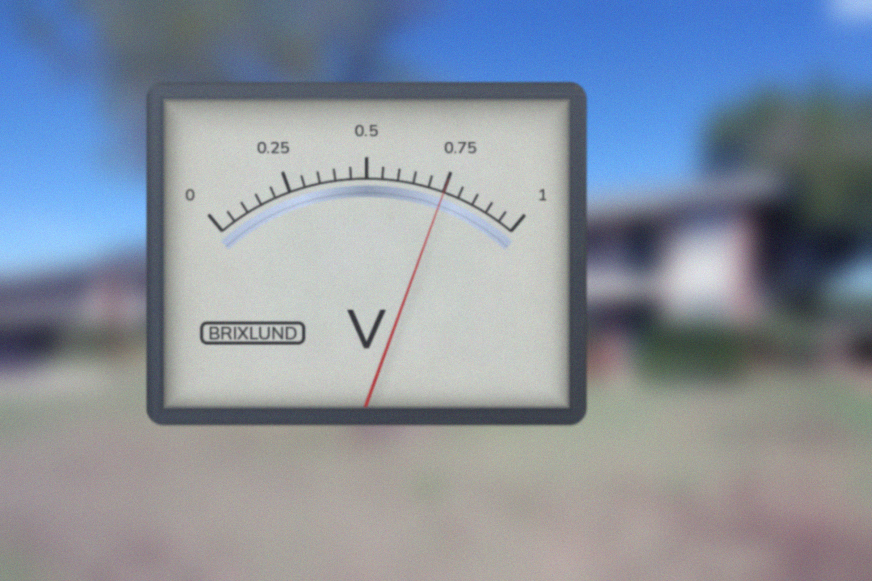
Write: **0.75** V
